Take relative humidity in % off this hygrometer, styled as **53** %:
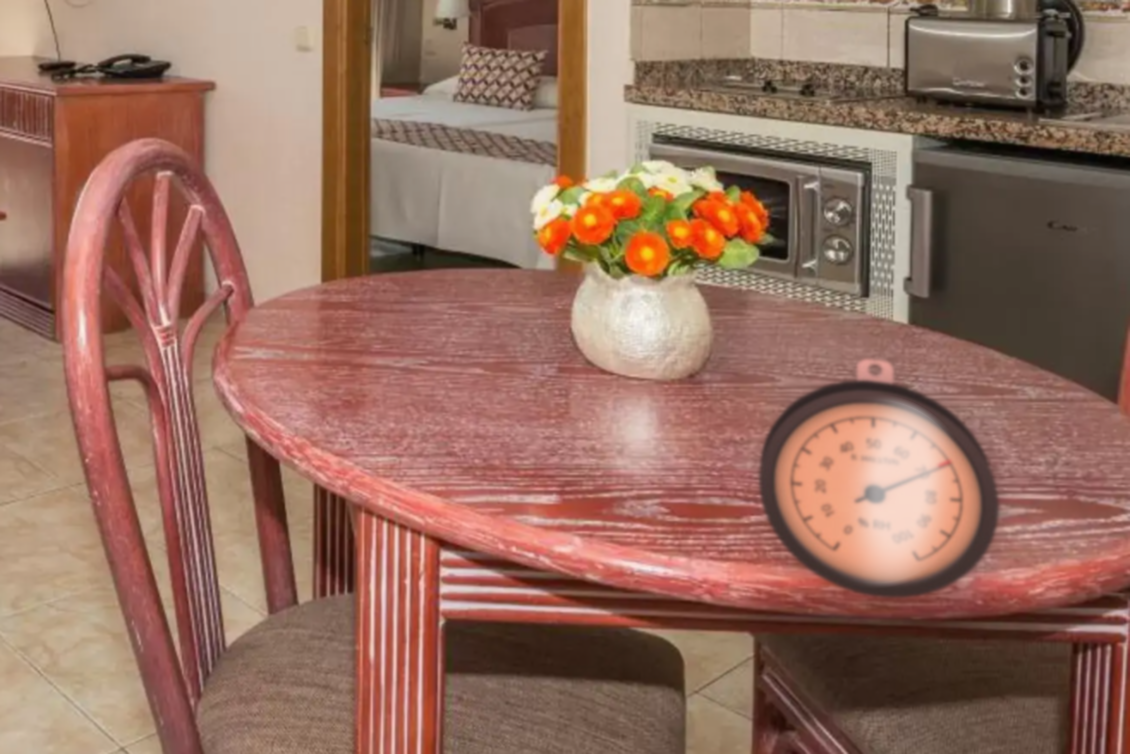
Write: **70** %
